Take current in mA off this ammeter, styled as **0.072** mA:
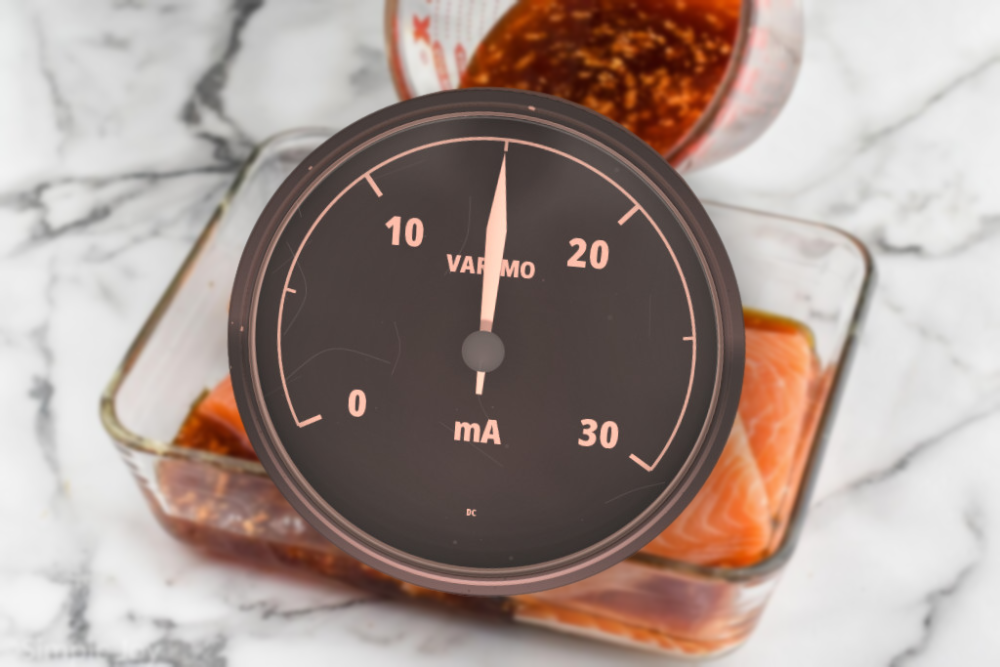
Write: **15** mA
